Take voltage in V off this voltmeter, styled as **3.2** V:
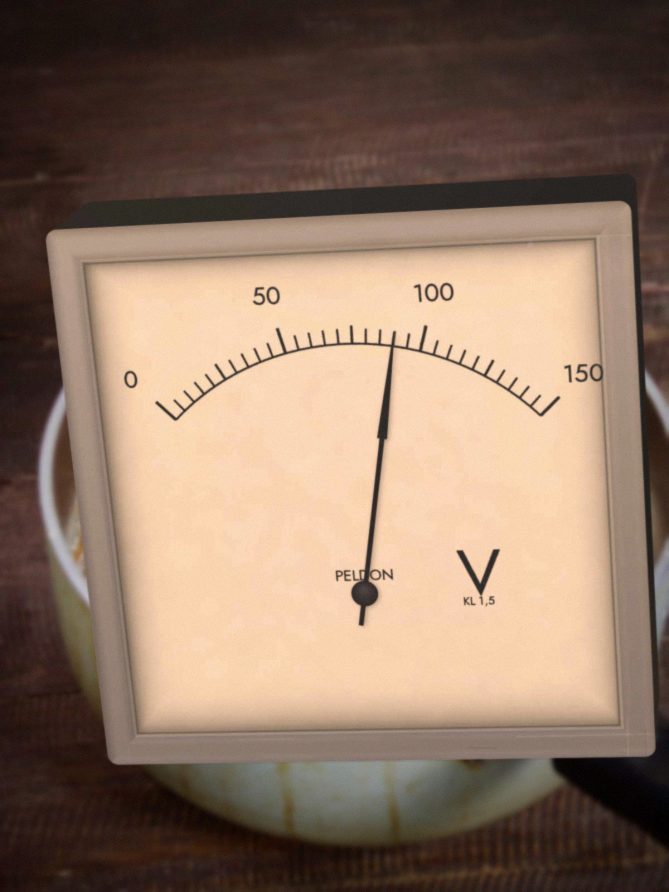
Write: **90** V
